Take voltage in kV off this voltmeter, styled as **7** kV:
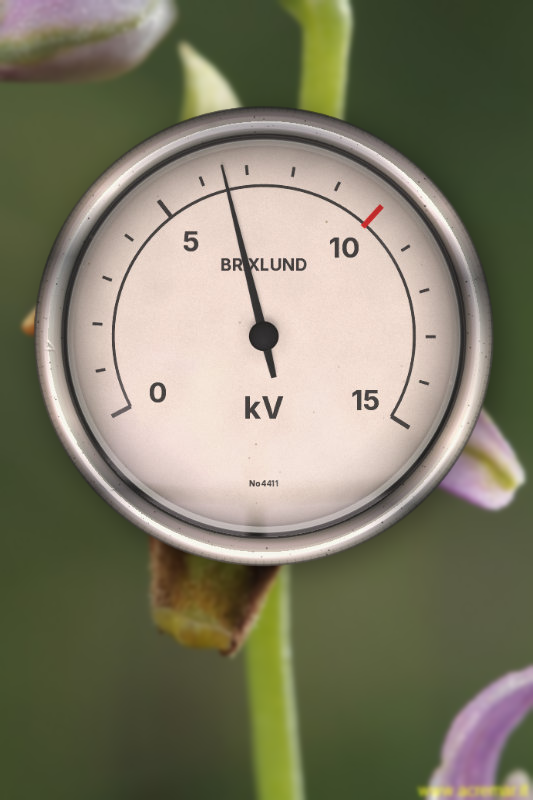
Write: **6.5** kV
